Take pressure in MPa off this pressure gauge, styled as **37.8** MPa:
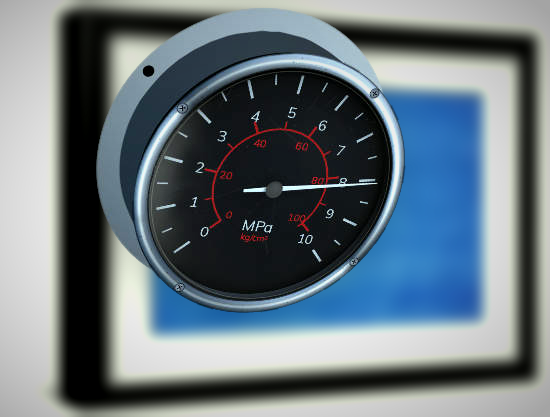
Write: **8** MPa
